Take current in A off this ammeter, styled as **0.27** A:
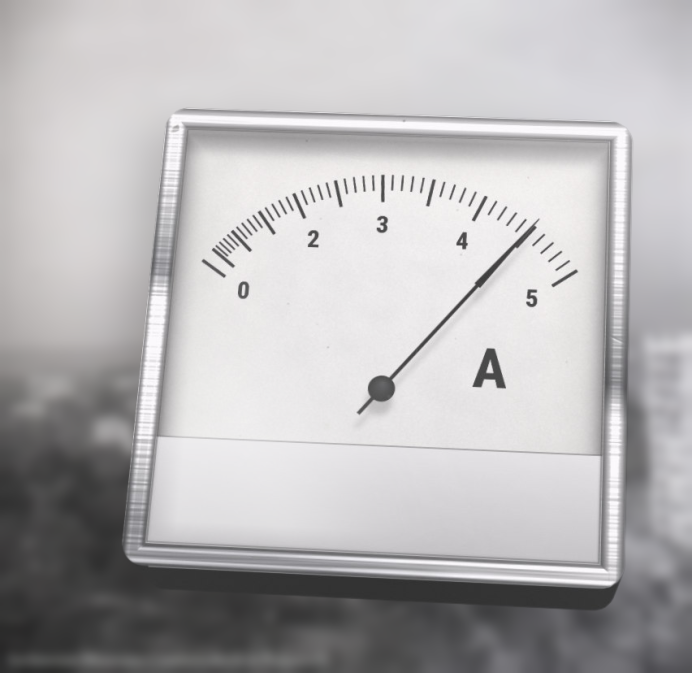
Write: **4.5** A
